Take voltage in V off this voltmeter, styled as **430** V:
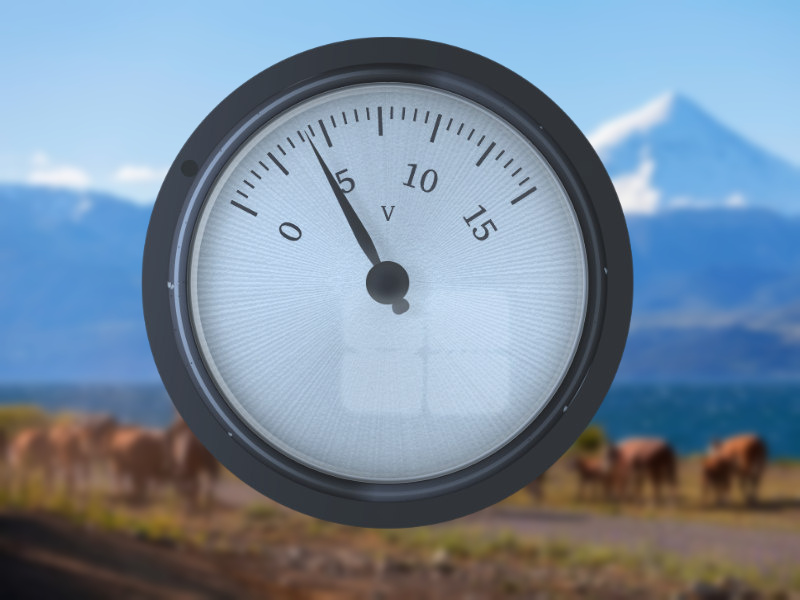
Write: **4.25** V
